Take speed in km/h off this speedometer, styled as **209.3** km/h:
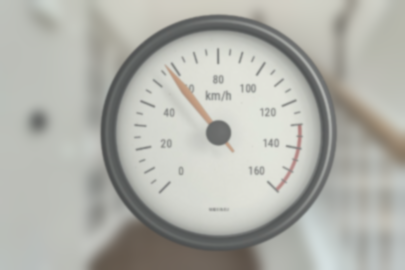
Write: **57.5** km/h
